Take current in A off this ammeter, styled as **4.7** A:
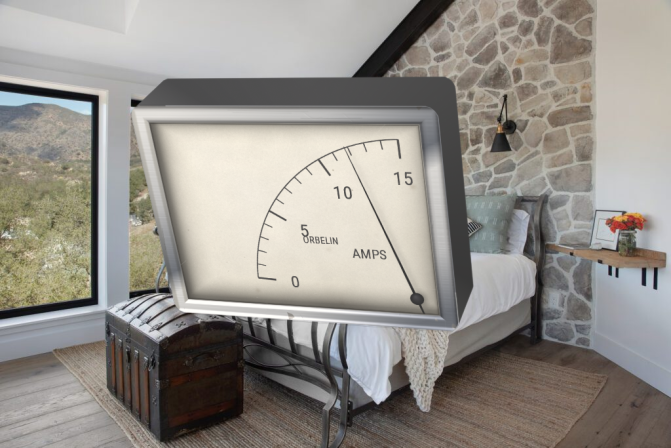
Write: **12** A
